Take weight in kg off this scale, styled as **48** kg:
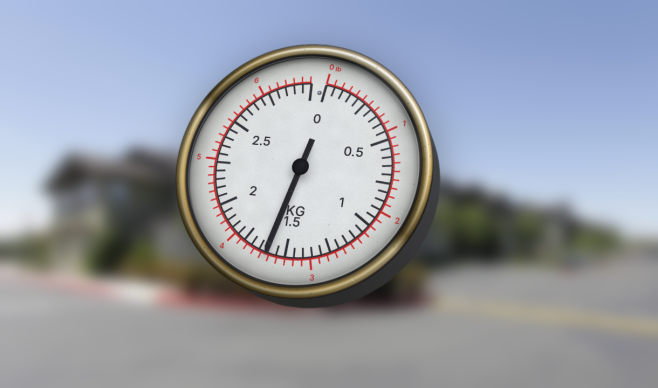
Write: **1.6** kg
